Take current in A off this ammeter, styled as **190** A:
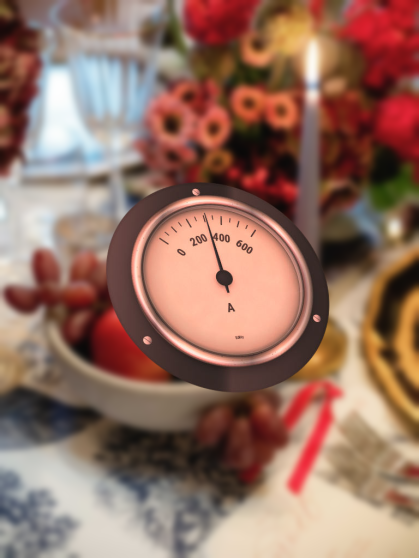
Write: **300** A
